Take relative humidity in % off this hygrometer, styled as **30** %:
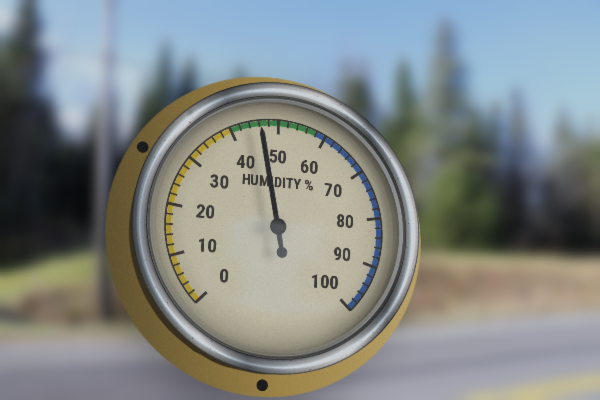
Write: **46** %
